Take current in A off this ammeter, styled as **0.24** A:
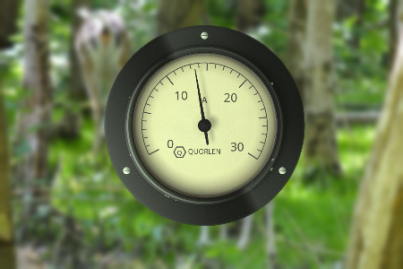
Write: **13.5** A
